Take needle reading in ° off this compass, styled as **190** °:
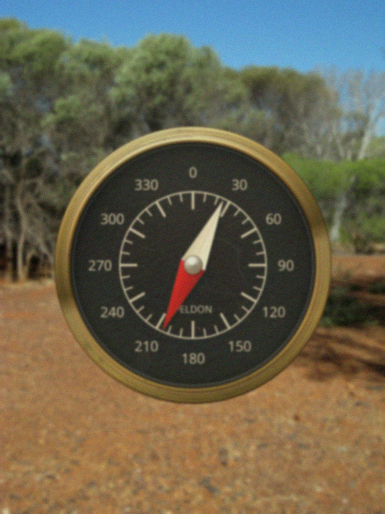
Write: **205** °
